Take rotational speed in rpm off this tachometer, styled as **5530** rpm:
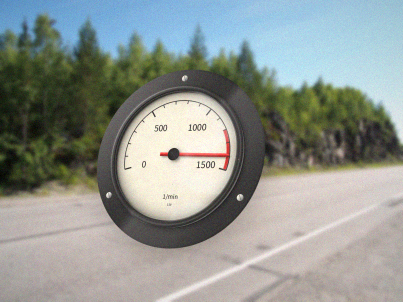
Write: **1400** rpm
